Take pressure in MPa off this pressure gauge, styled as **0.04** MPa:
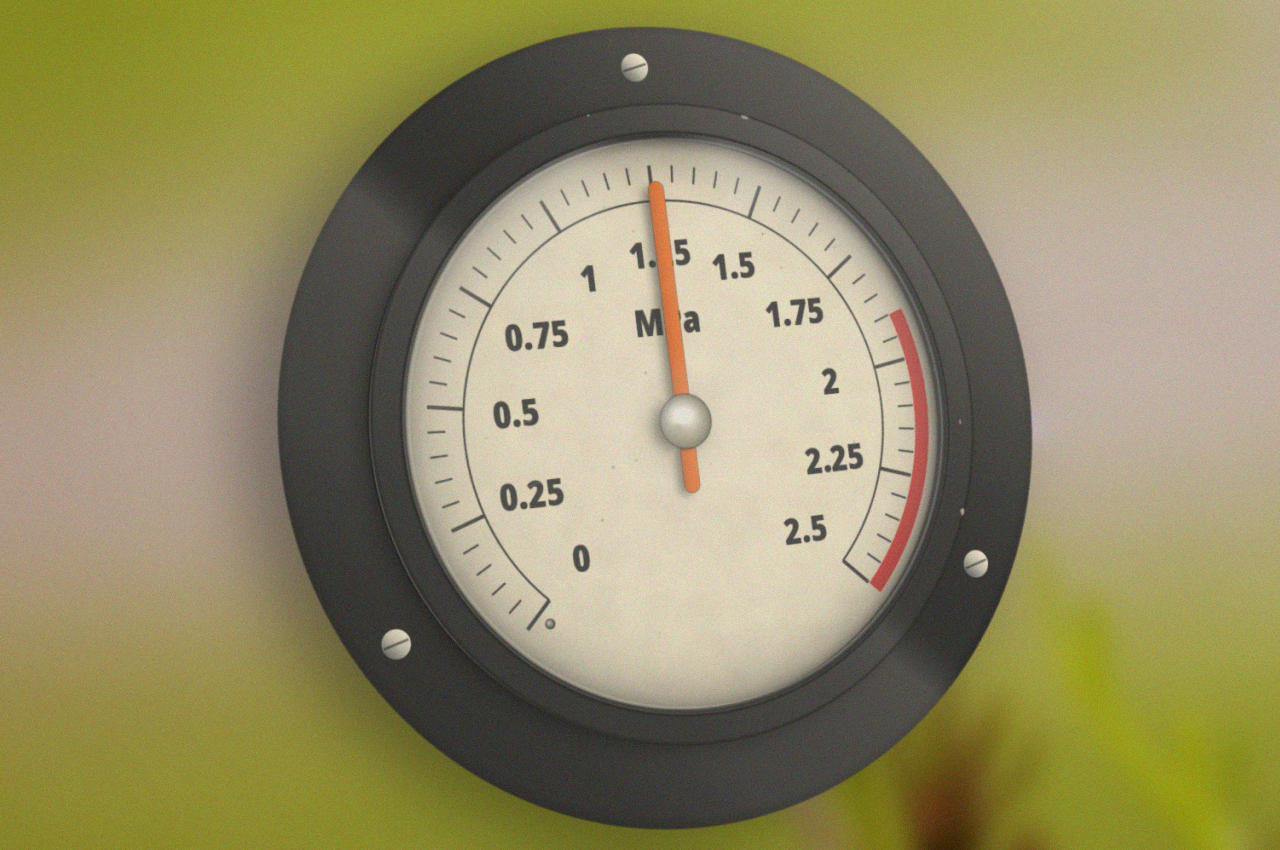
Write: **1.25** MPa
